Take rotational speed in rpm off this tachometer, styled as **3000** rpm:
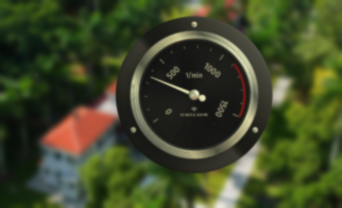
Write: **350** rpm
